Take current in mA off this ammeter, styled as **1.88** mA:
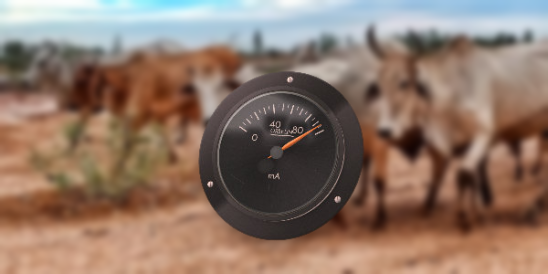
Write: **95** mA
